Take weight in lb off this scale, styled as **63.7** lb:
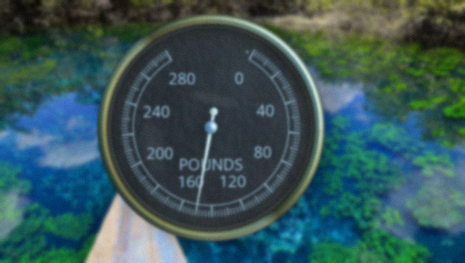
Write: **150** lb
